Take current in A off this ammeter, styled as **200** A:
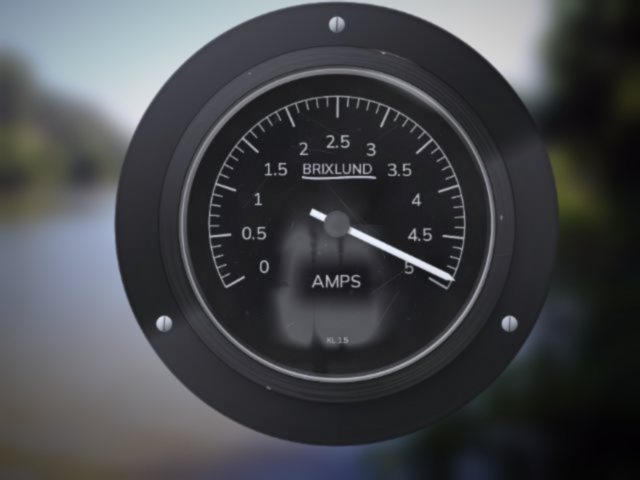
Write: **4.9** A
